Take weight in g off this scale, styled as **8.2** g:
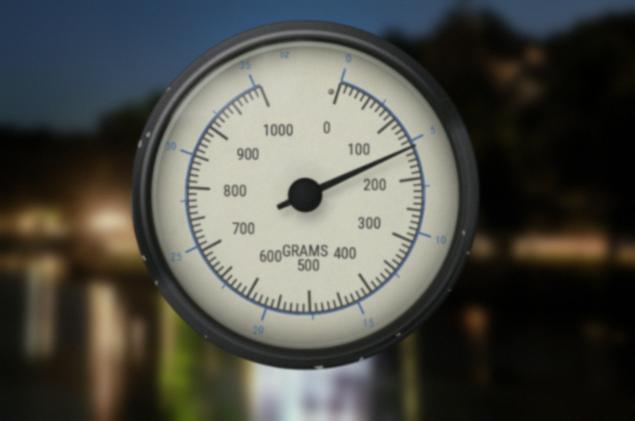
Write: **150** g
